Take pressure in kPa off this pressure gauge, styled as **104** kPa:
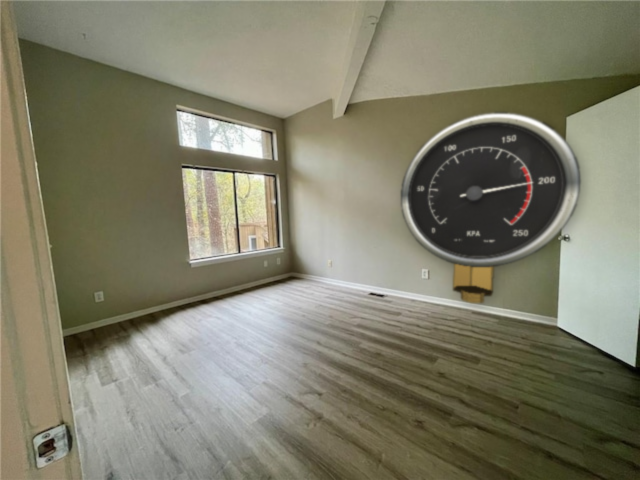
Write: **200** kPa
